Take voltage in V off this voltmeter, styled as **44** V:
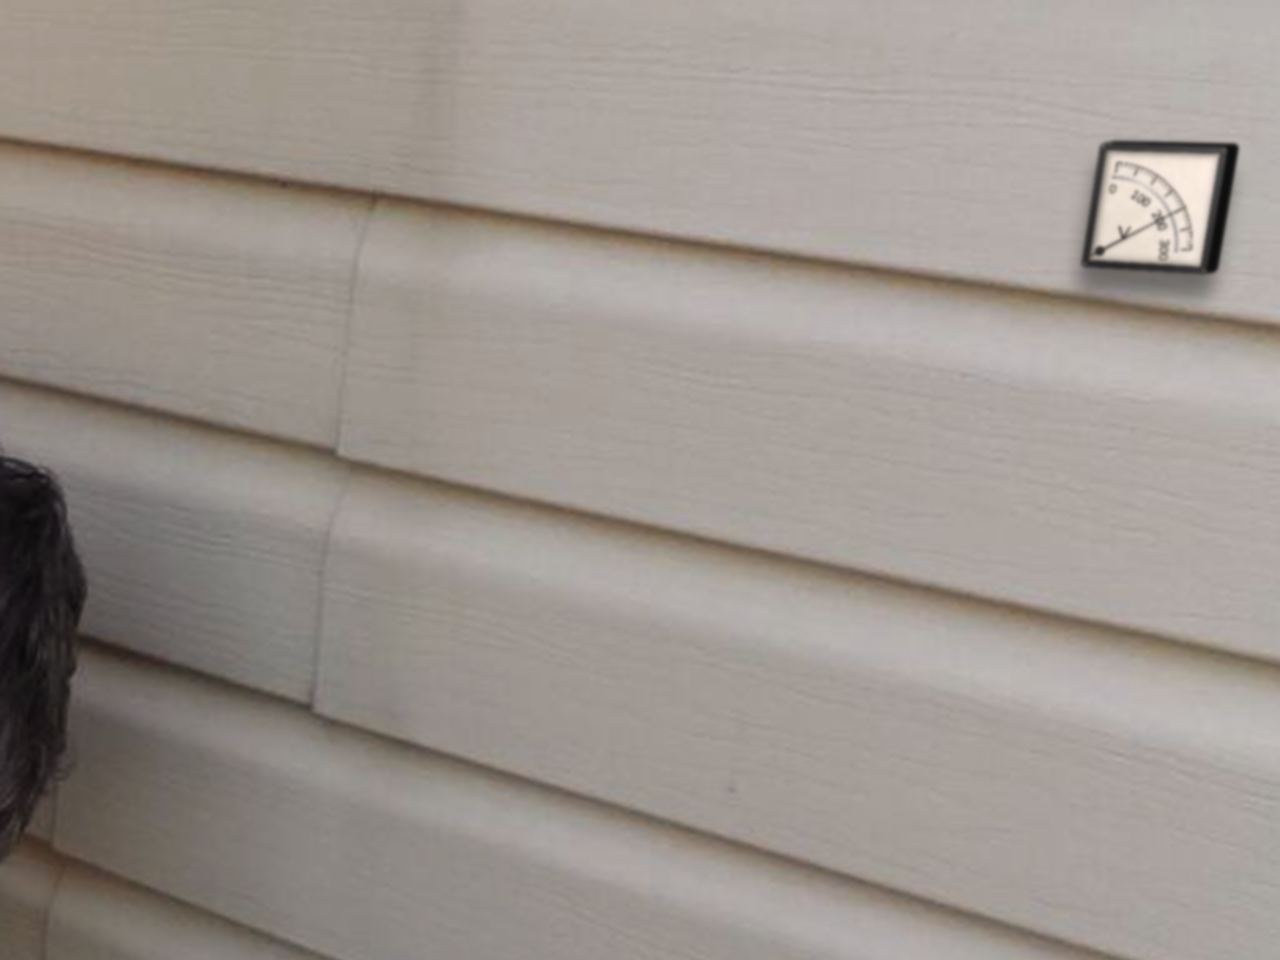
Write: **200** V
